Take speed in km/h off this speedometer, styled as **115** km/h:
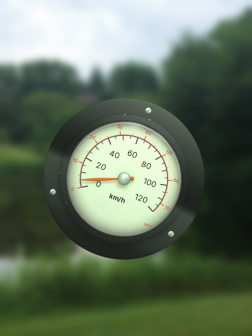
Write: **5** km/h
